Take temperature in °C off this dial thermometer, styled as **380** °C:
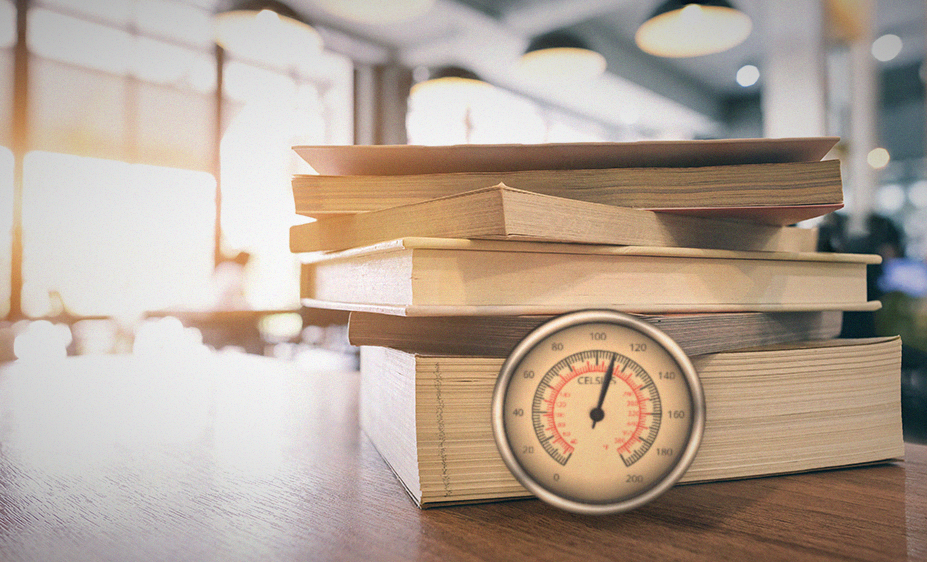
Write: **110** °C
